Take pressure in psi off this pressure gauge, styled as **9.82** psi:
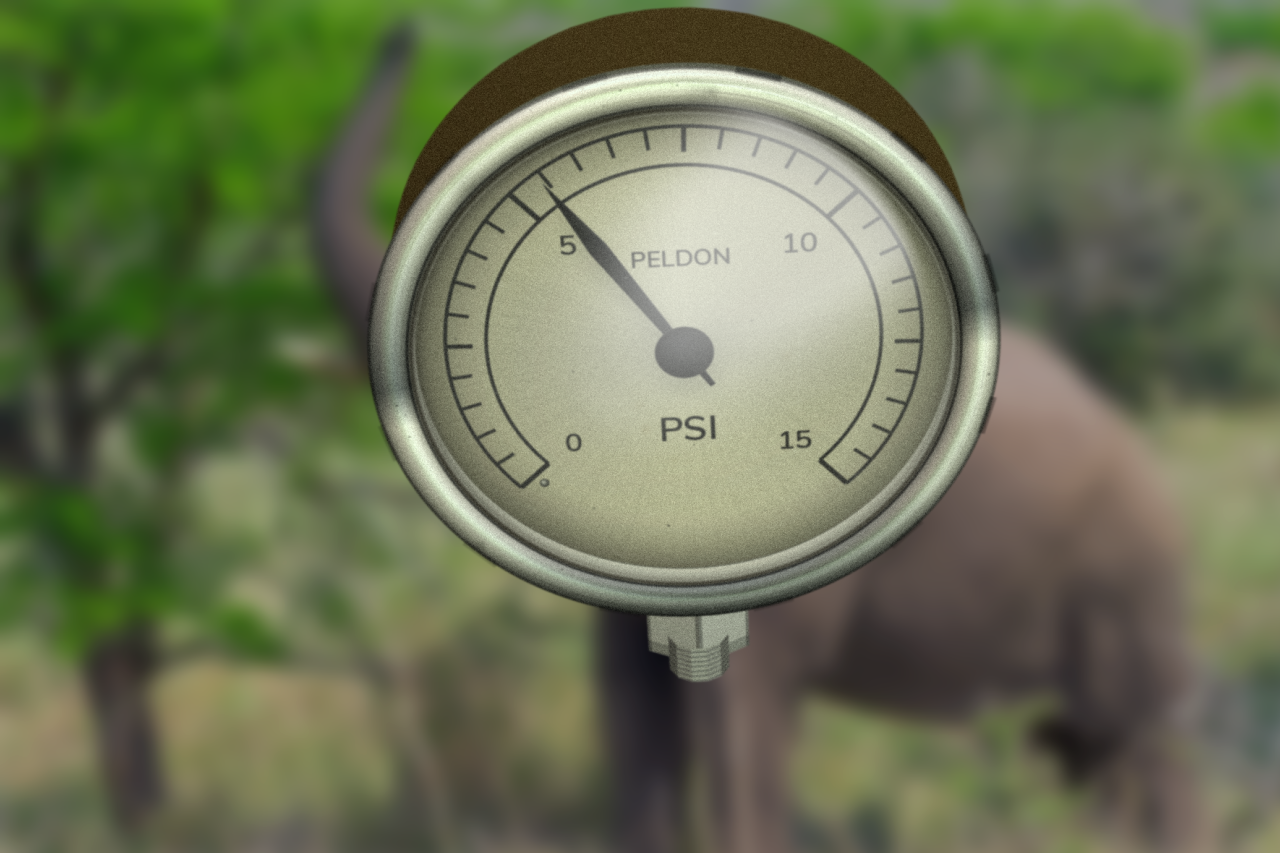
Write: **5.5** psi
